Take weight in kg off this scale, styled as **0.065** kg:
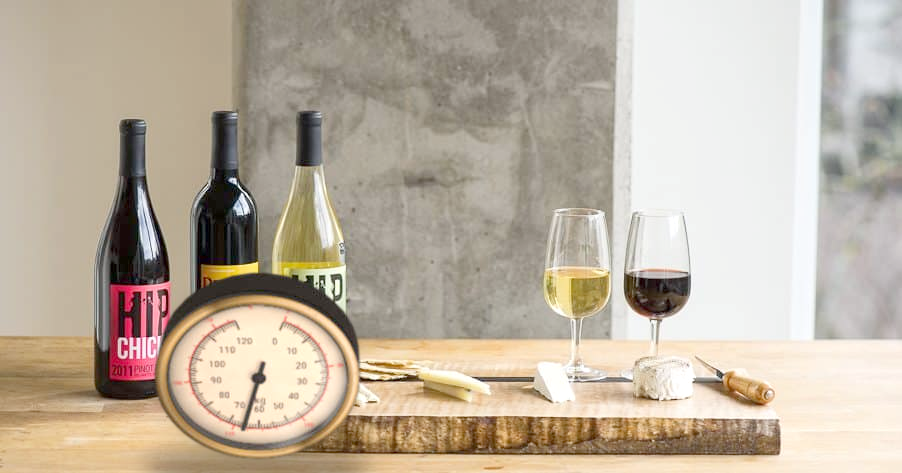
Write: **65** kg
